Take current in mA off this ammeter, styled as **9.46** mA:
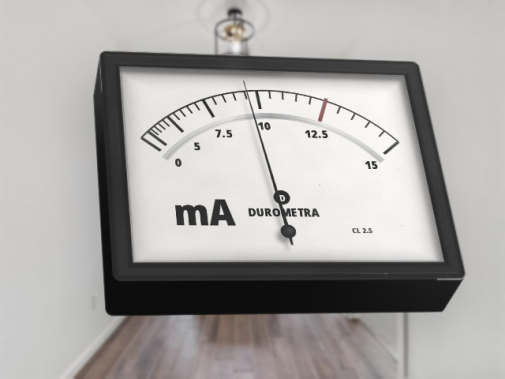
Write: **9.5** mA
